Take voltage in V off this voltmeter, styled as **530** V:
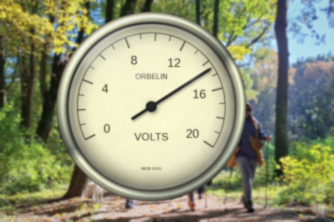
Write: **14.5** V
